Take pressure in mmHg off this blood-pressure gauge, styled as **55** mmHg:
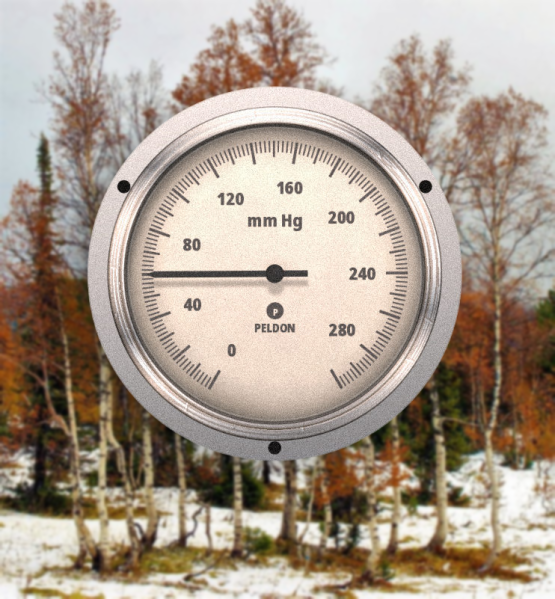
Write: **60** mmHg
